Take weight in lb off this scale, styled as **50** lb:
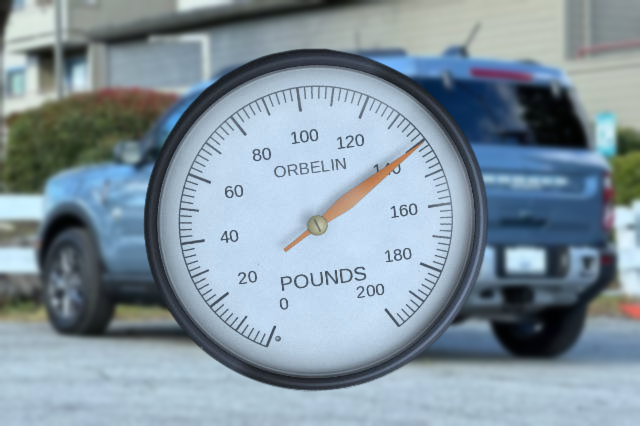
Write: **140** lb
